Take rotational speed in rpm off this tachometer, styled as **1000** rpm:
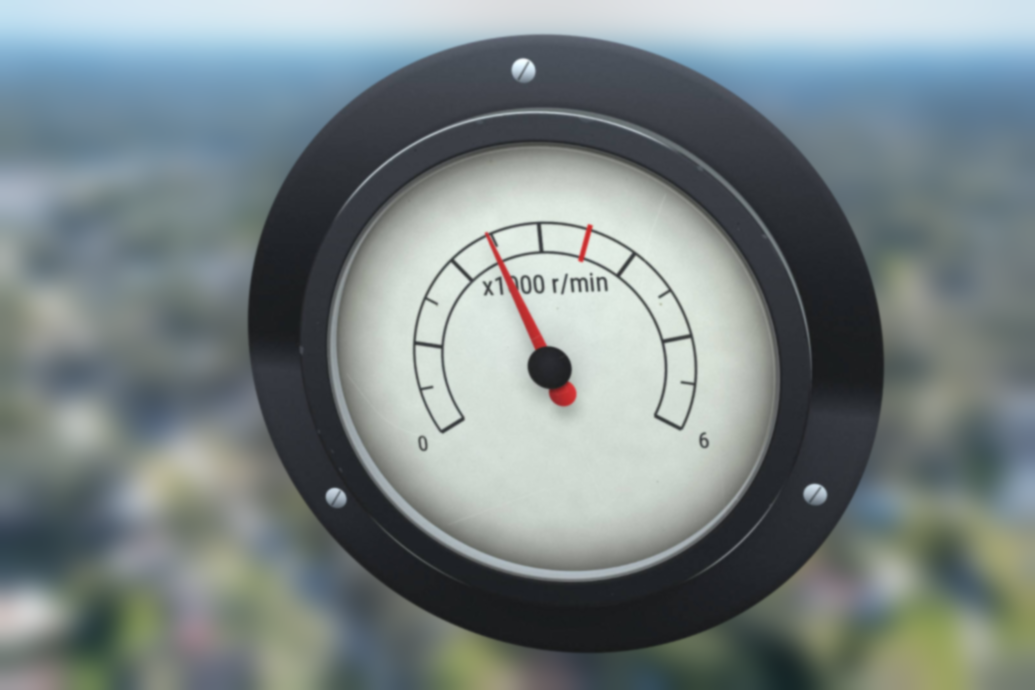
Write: **2500** rpm
